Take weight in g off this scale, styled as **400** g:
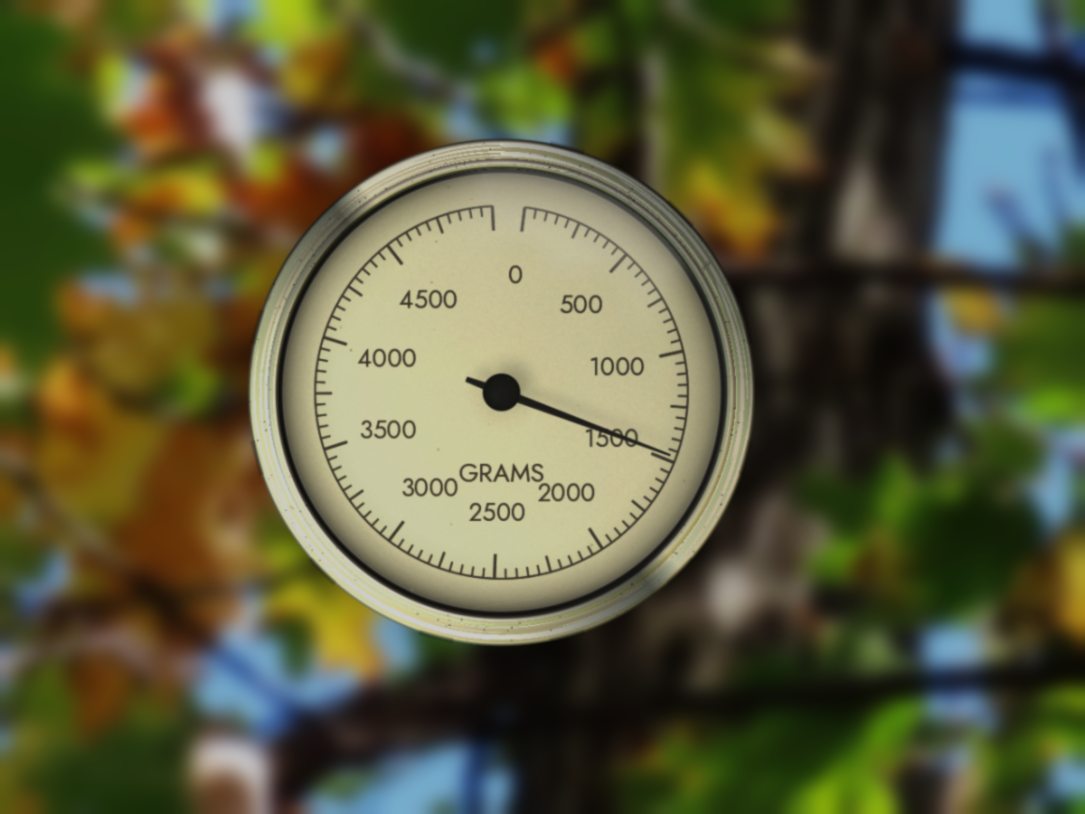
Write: **1475** g
